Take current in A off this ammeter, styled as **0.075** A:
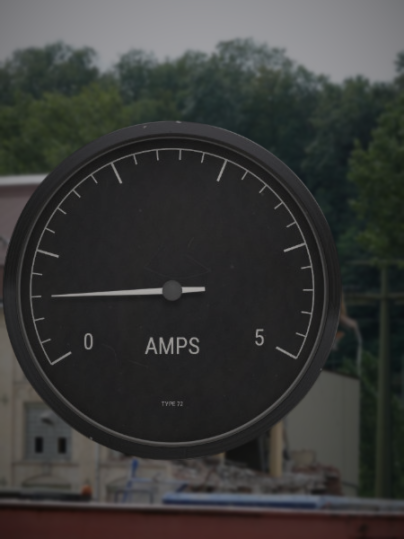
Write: **0.6** A
